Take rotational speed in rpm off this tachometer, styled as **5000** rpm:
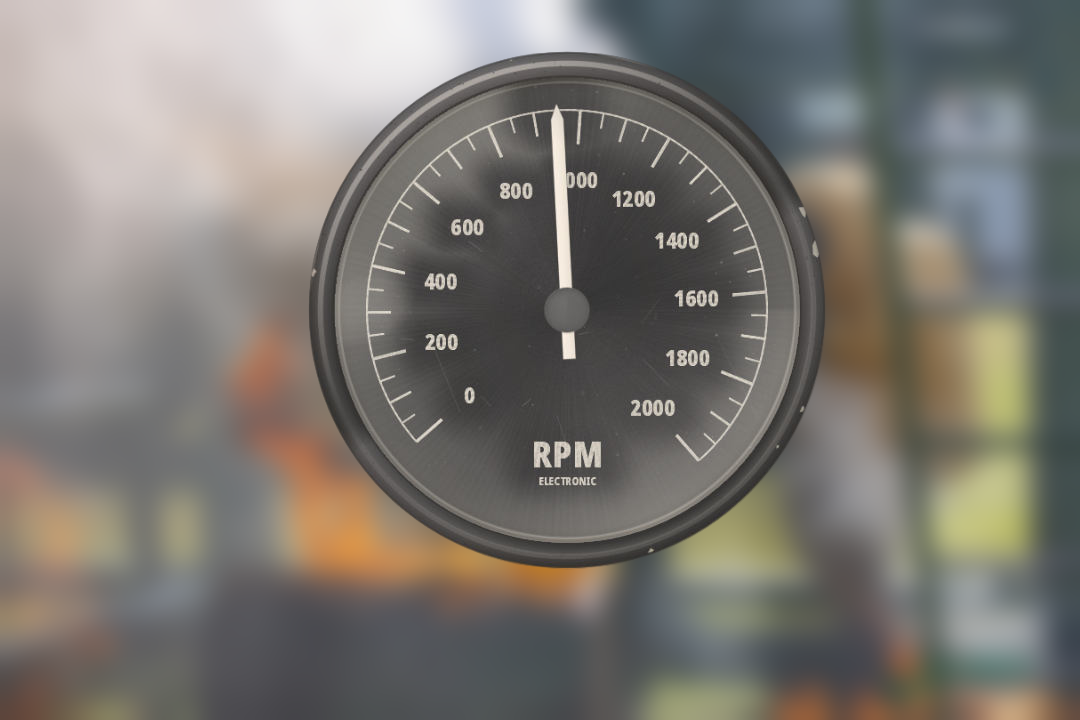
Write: **950** rpm
